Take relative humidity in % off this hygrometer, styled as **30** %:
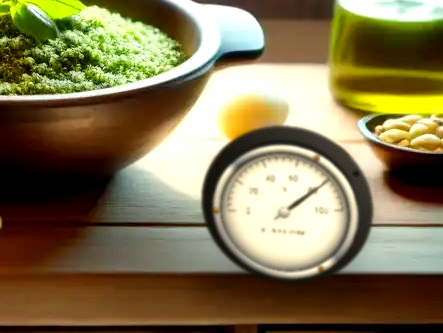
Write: **80** %
